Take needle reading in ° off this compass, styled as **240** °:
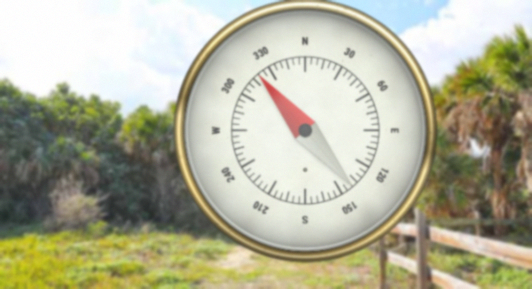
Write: **320** °
